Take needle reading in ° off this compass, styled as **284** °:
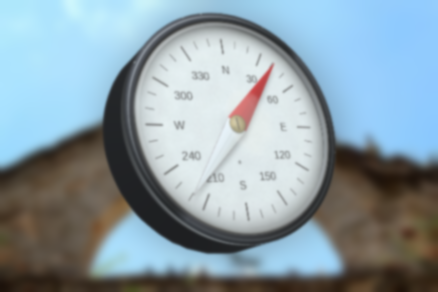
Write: **40** °
